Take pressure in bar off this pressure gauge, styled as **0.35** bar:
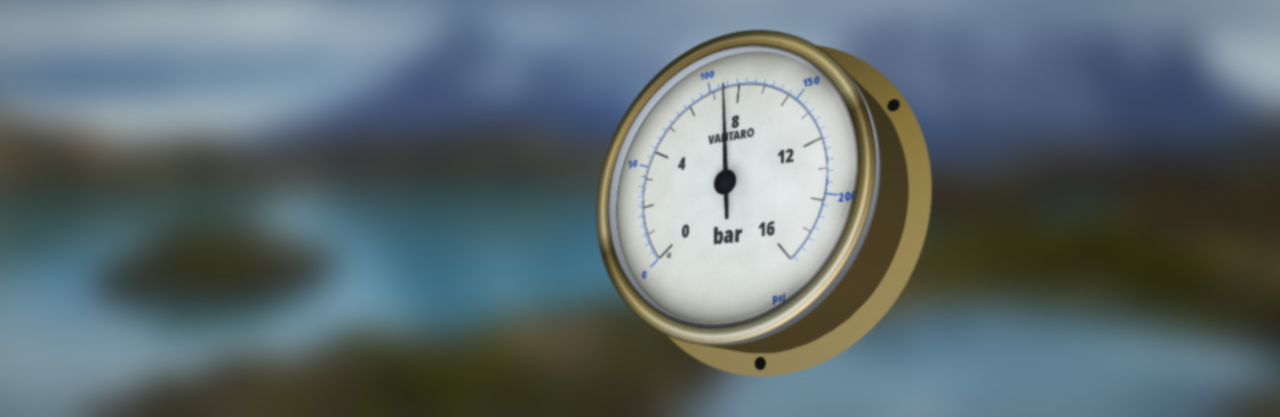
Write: **7.5** bar
